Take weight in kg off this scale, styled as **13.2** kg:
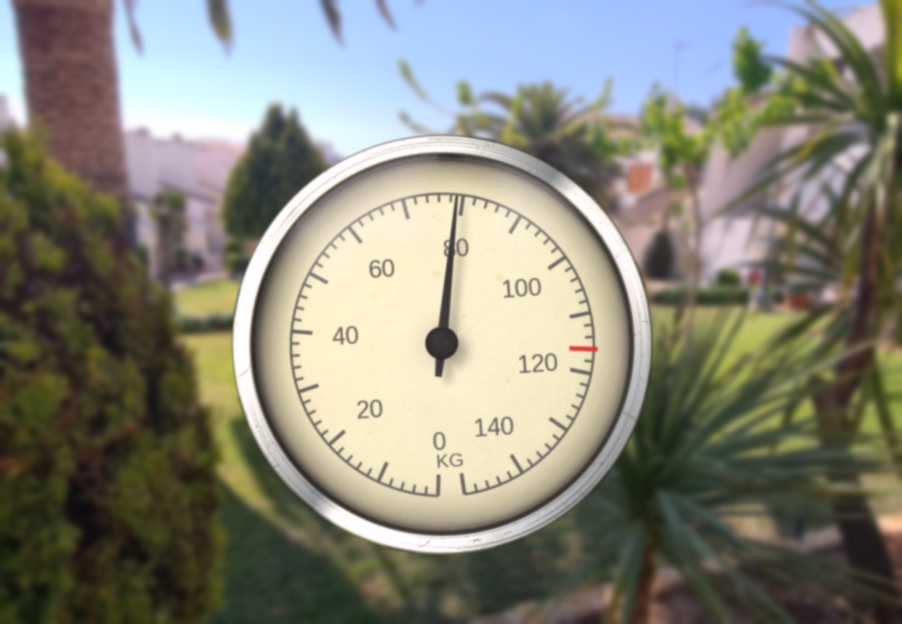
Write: **79** kg
